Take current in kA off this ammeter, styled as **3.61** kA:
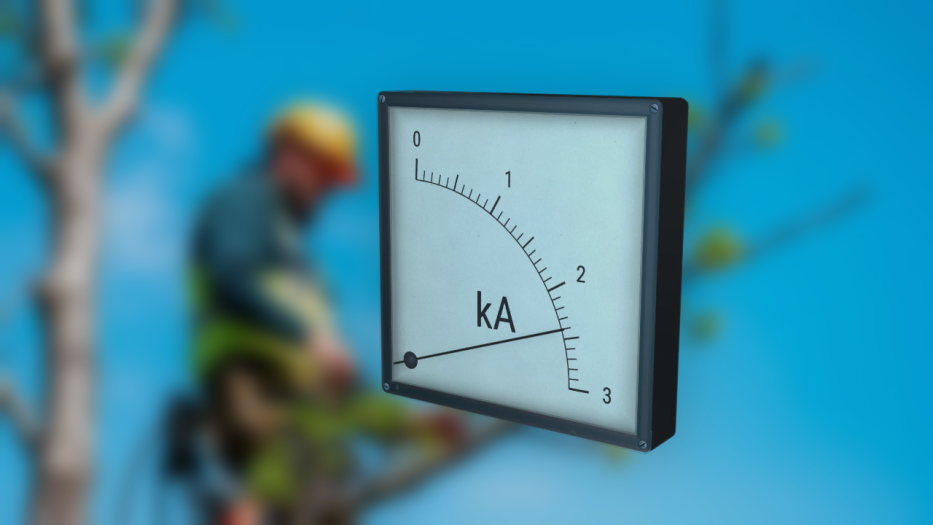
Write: **2.4** kA
